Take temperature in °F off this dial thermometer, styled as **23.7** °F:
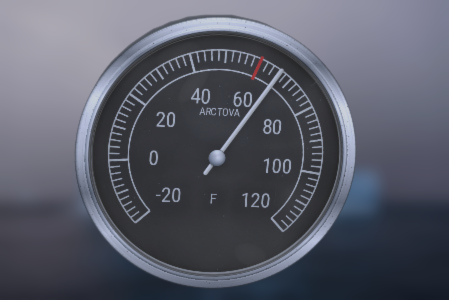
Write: **66** °F
